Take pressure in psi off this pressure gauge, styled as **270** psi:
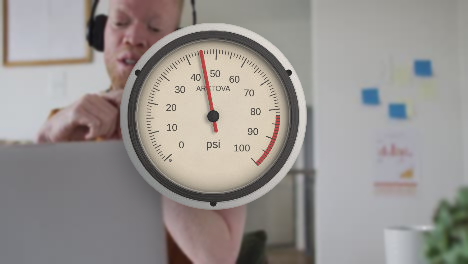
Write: **45** psi
